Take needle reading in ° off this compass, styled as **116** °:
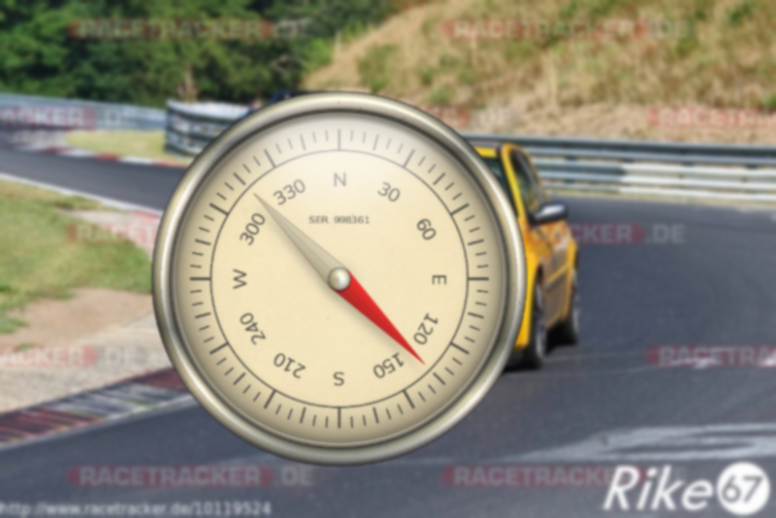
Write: **135** °
